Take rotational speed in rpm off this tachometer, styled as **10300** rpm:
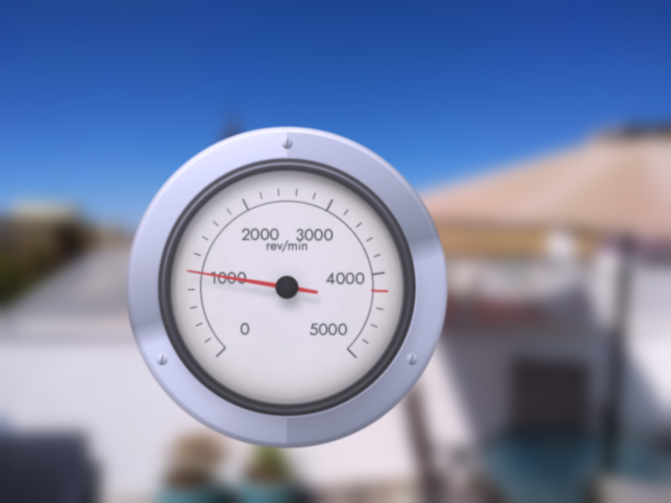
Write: **1000** rpm
